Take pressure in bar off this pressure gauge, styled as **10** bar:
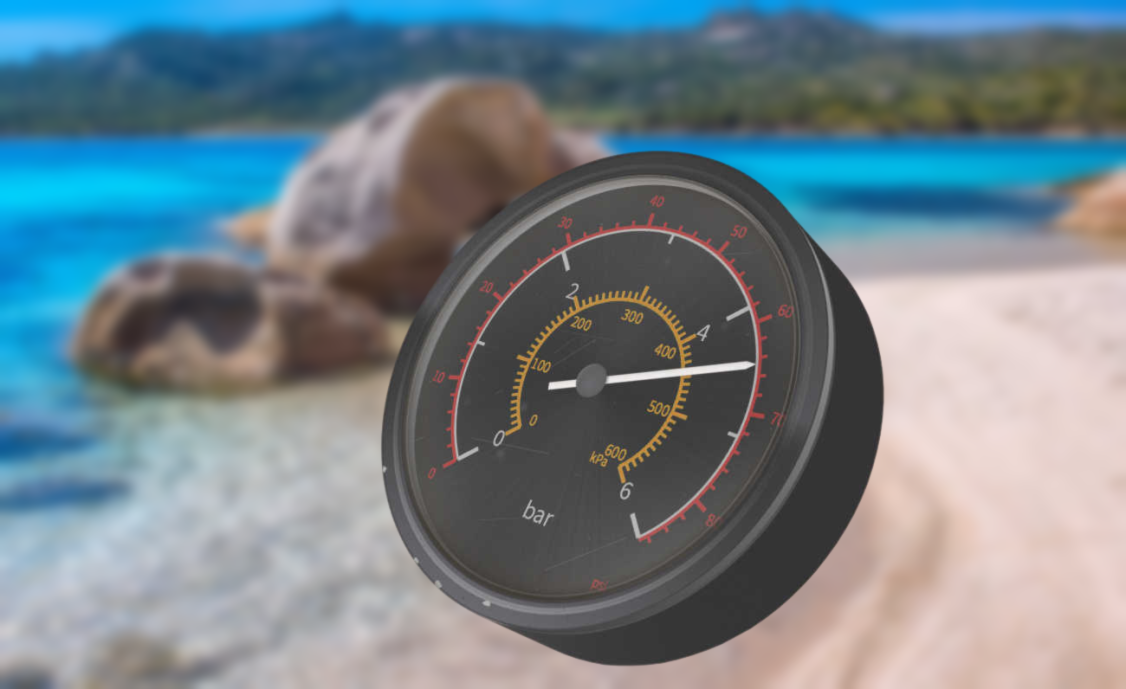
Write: **4.5** bar
